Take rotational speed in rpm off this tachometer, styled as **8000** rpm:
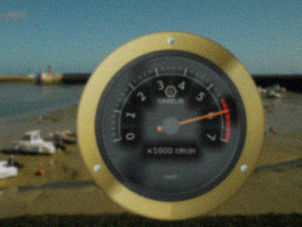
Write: **6000** rpm
